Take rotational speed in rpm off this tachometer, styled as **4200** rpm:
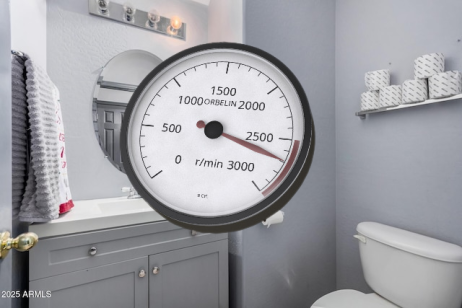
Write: **2700** rpm
